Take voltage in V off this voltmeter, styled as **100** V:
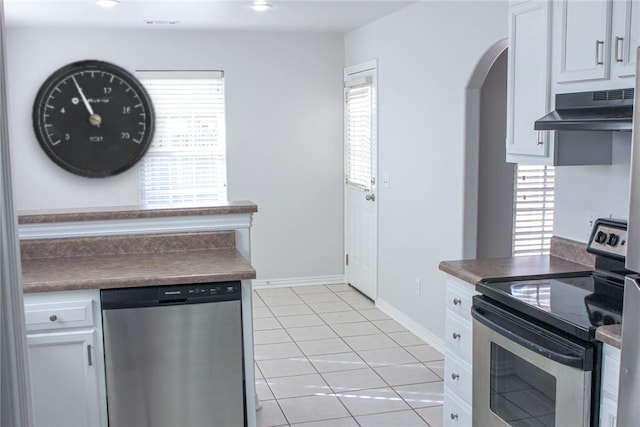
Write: **8** V
